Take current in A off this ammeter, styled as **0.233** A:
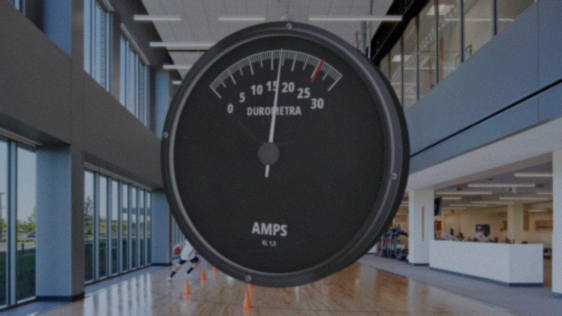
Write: **17.5** A
